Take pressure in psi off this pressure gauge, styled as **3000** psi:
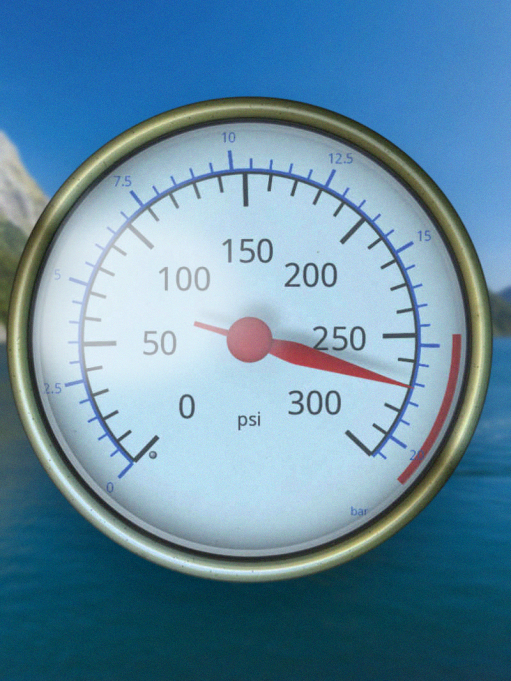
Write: **270** psi
